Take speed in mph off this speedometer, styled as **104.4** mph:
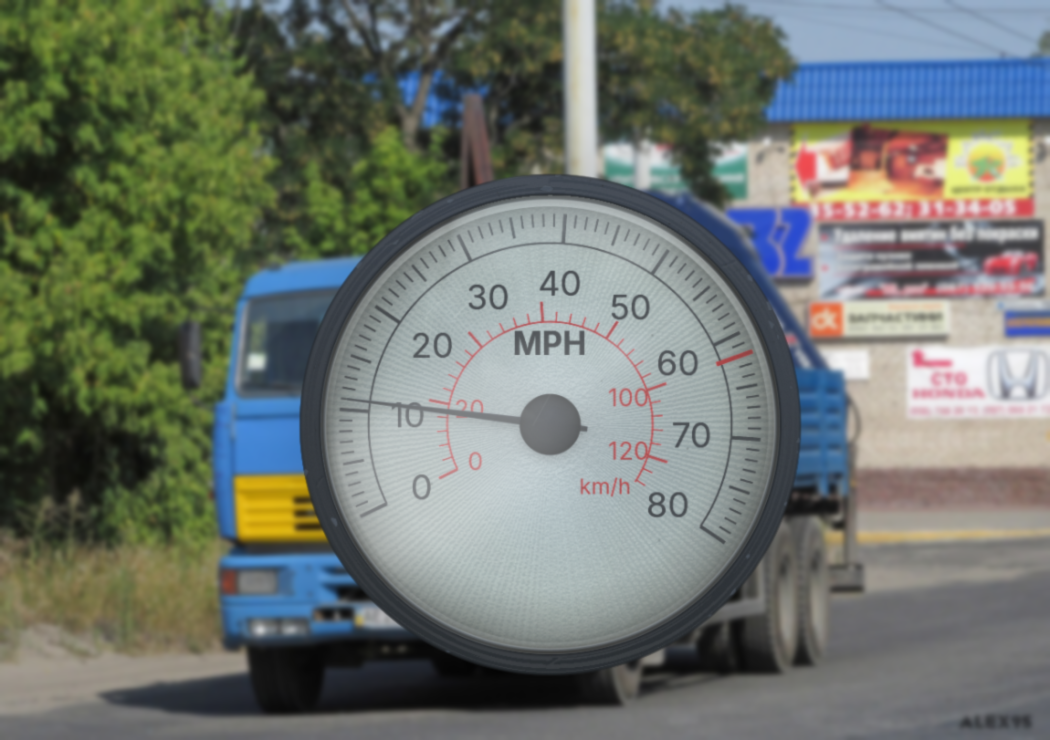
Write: **11** mph
